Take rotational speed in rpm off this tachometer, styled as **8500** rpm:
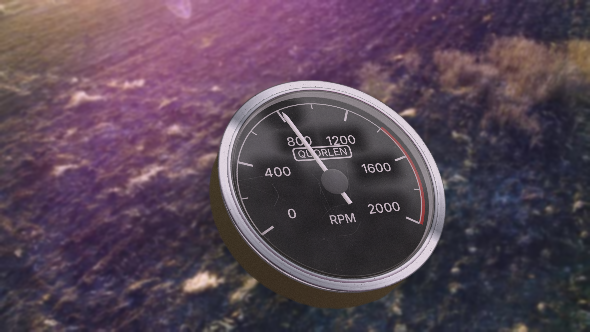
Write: **800** rpm
